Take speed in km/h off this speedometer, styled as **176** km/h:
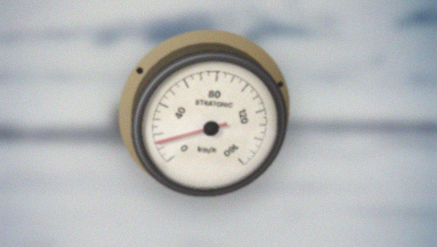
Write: **15** km/h
